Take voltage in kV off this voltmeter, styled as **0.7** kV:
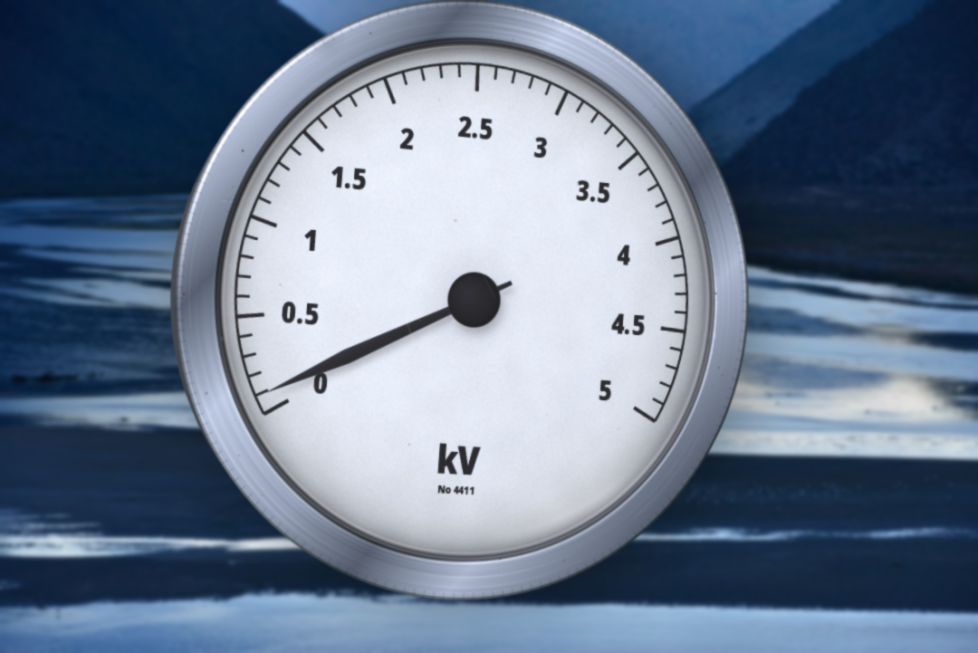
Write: **0.1** kV
